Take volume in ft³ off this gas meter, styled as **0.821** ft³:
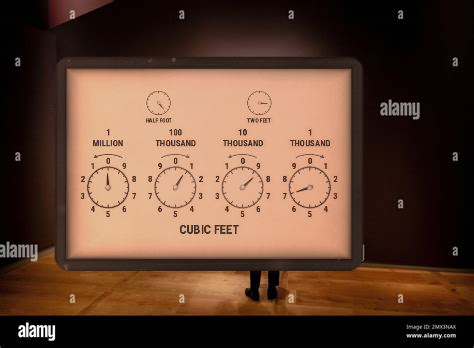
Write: **8700** ft³
